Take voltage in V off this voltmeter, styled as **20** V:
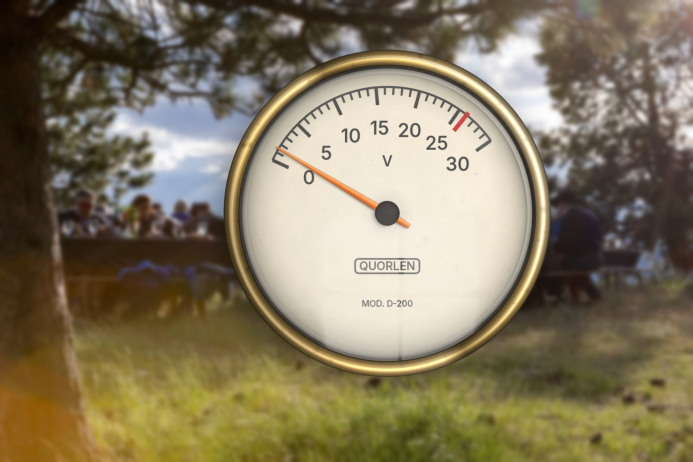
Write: **1.5** V
